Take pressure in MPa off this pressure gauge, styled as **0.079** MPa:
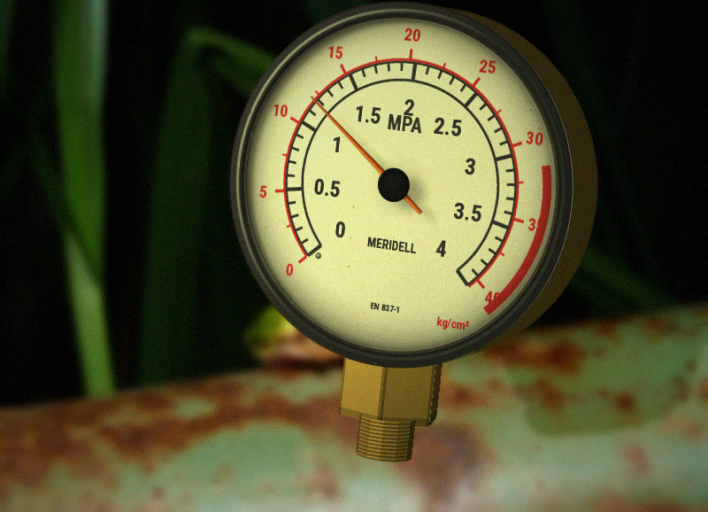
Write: **1.2** MPa
